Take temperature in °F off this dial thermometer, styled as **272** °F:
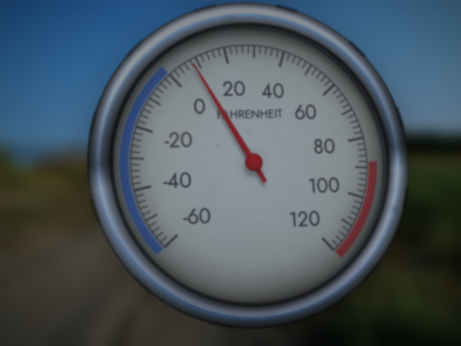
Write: **8** °F
